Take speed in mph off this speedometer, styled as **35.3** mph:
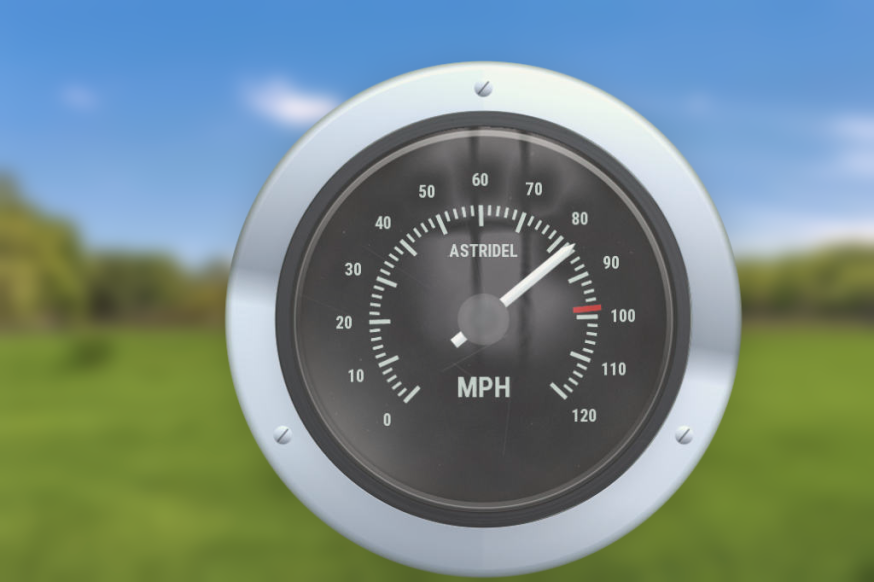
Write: **83** mph
